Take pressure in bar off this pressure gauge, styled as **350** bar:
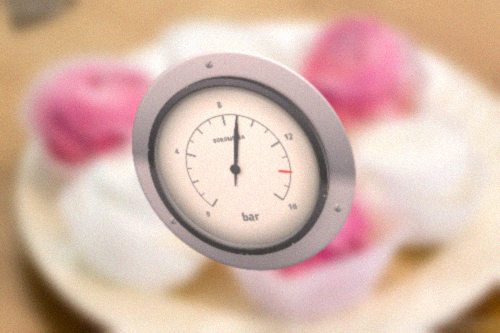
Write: **9** bar
